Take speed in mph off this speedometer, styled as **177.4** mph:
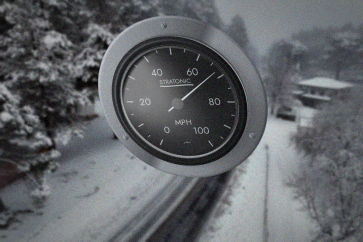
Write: **67.5** mph
